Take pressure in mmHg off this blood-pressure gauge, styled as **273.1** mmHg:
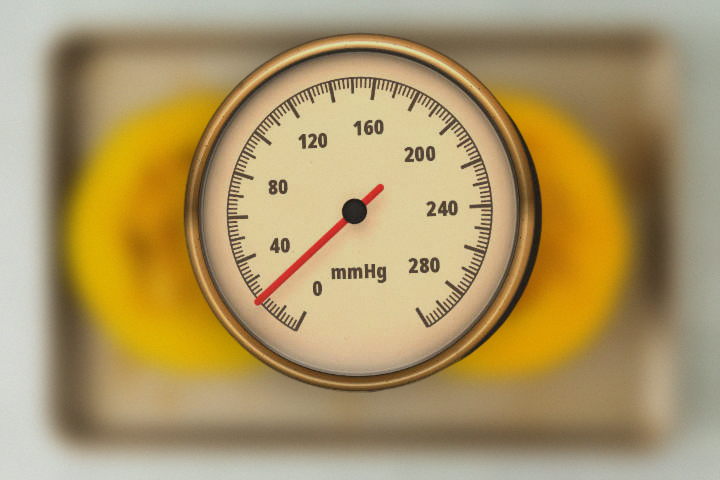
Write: **20** mmHg
